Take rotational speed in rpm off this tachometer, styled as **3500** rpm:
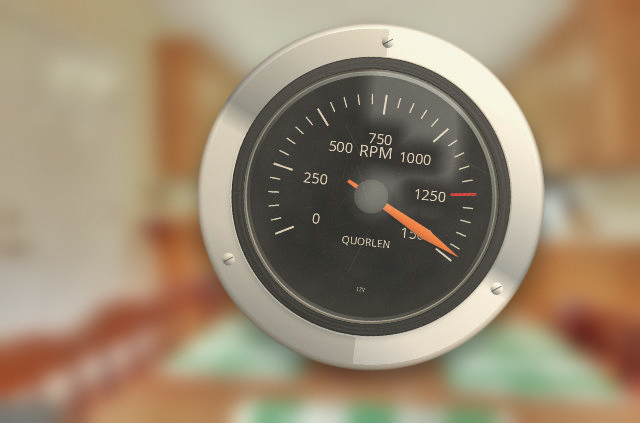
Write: **1475** rpm
